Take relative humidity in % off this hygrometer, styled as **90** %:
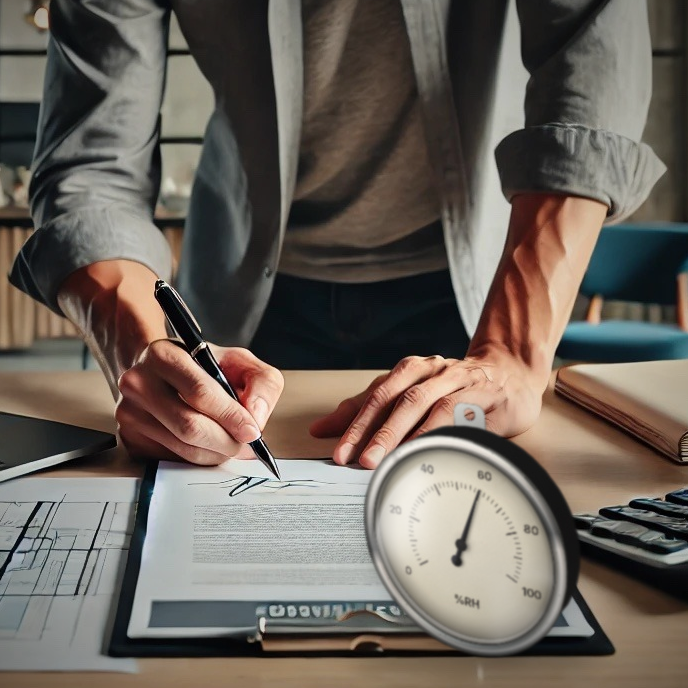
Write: **60** %
